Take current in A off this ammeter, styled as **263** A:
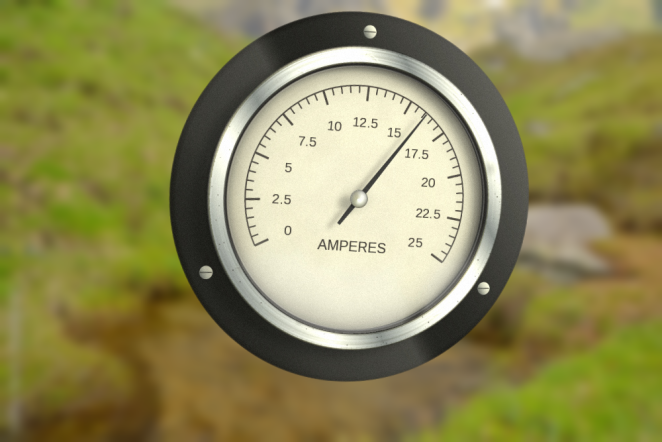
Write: **16** A
